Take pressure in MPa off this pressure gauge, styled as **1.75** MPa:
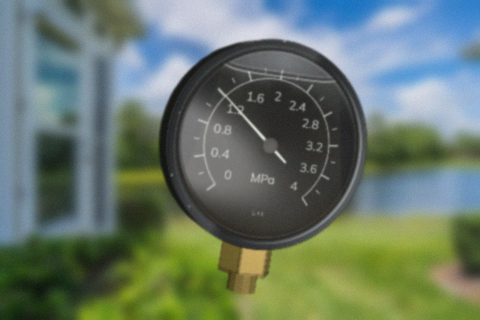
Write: **1.2** MPa
